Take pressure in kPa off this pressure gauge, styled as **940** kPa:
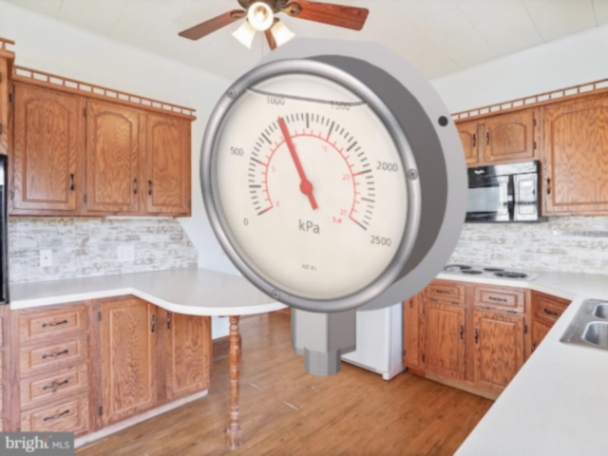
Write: **1000** kPa
